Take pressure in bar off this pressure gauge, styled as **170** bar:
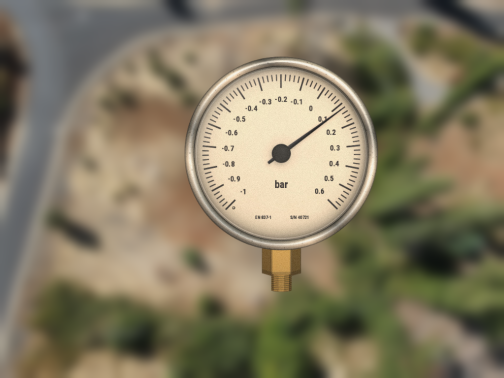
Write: **0.12** bar
